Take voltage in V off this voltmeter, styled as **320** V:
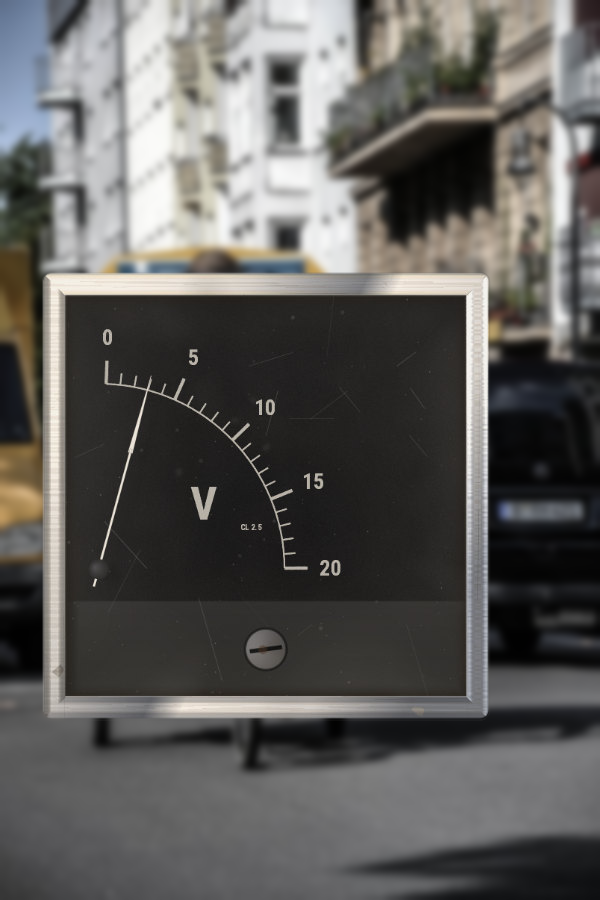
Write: **3** V
